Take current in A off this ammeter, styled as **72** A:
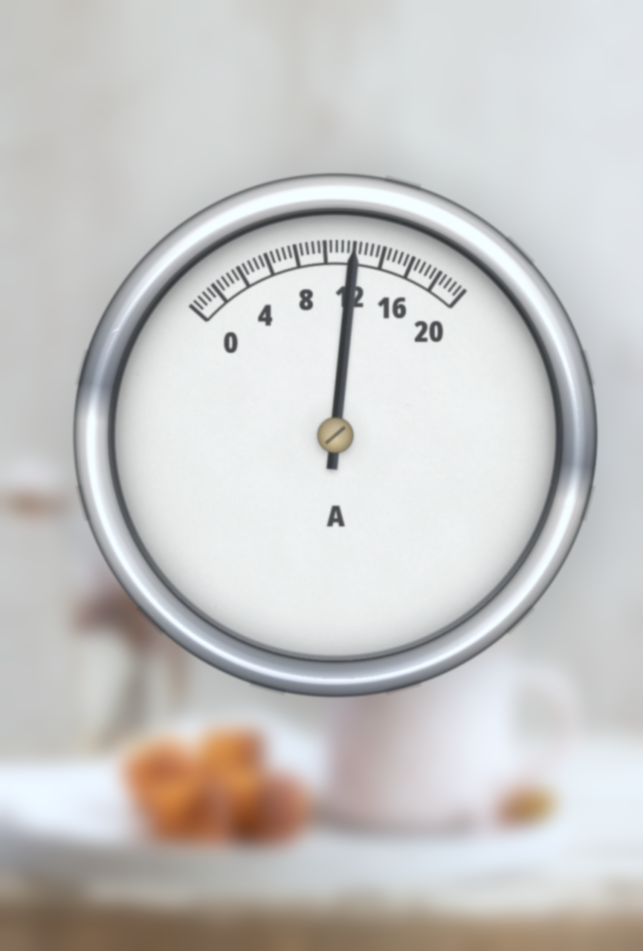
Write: **12** A
